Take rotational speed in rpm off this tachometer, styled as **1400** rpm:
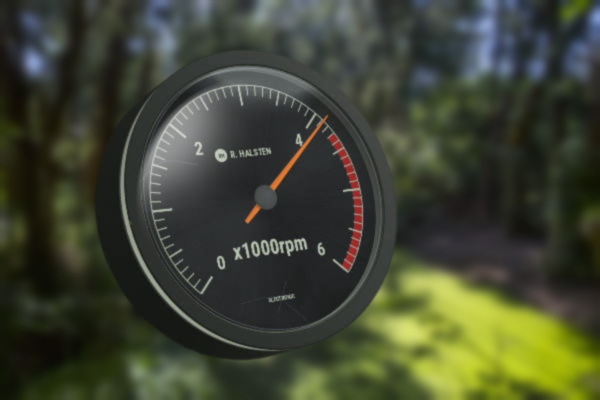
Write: **4100** rpm
